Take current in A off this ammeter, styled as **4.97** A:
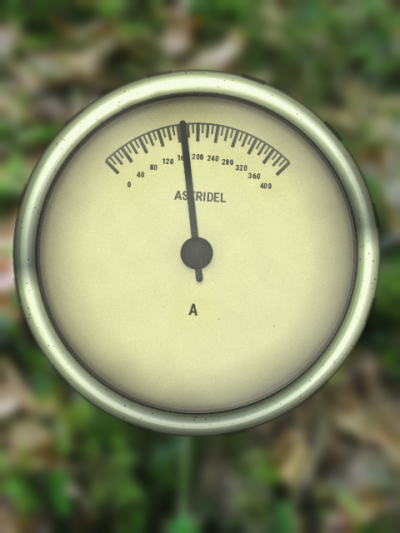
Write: **170** A
